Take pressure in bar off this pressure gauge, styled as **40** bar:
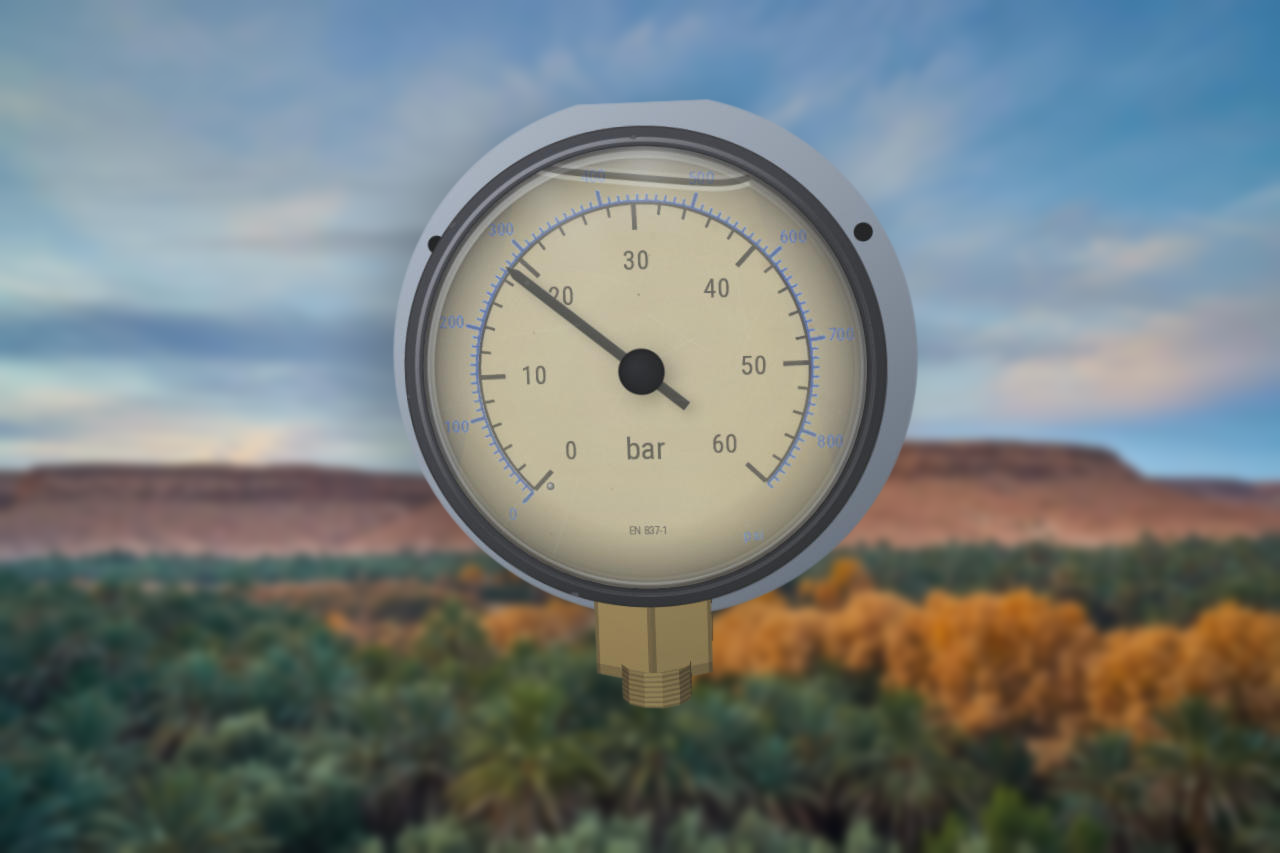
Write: **19** bar
